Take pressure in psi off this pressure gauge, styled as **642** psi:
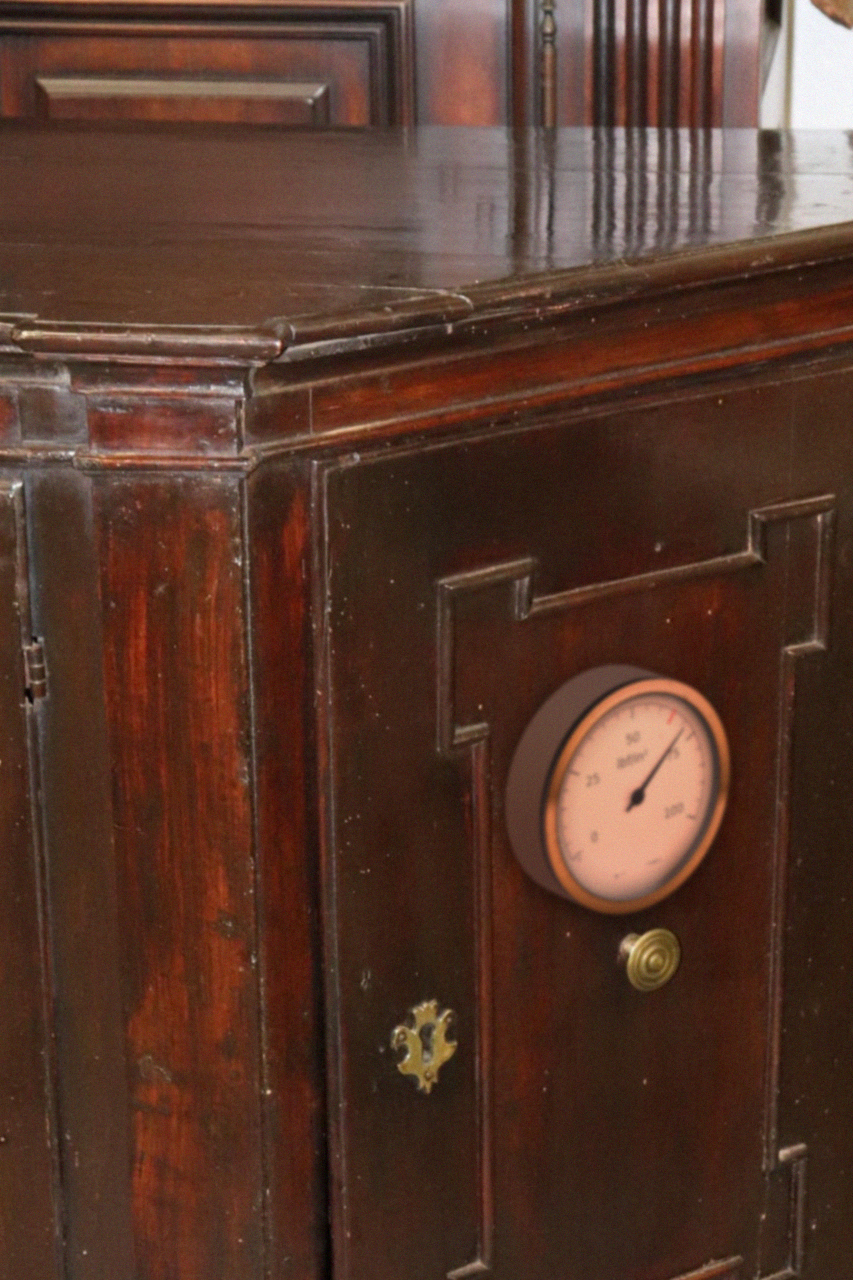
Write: **70** psi
